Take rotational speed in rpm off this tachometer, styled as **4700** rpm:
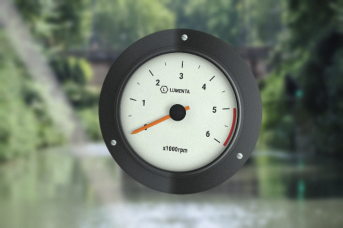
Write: **0** rpm
